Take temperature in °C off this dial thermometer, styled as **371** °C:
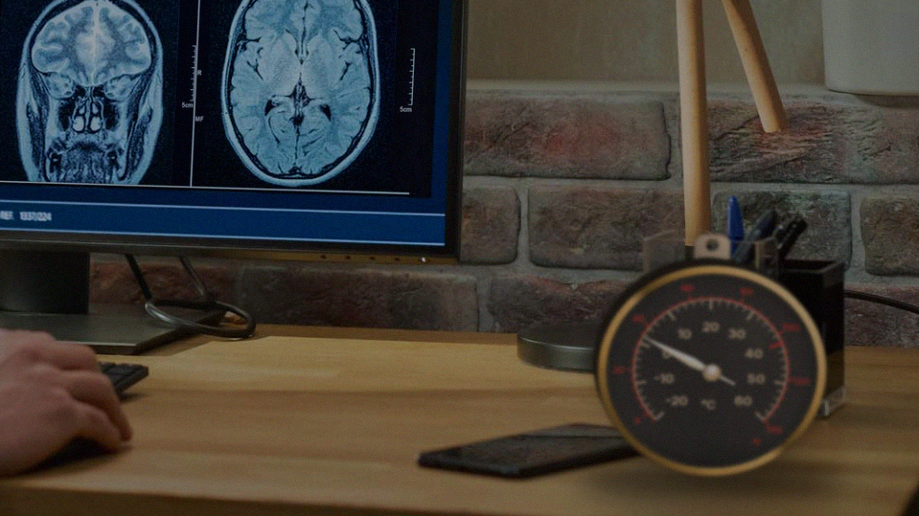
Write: **2** °C
